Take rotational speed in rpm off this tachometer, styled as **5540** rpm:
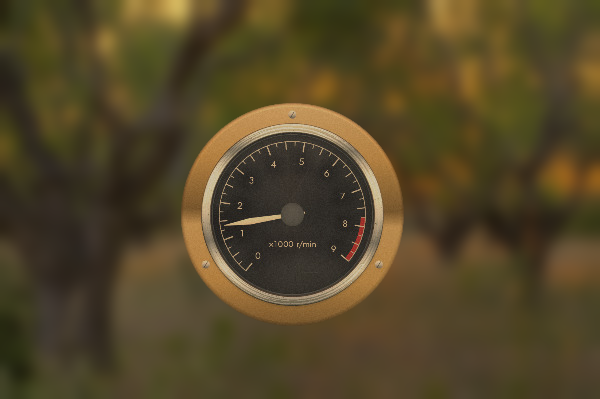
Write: **1375** rpm
